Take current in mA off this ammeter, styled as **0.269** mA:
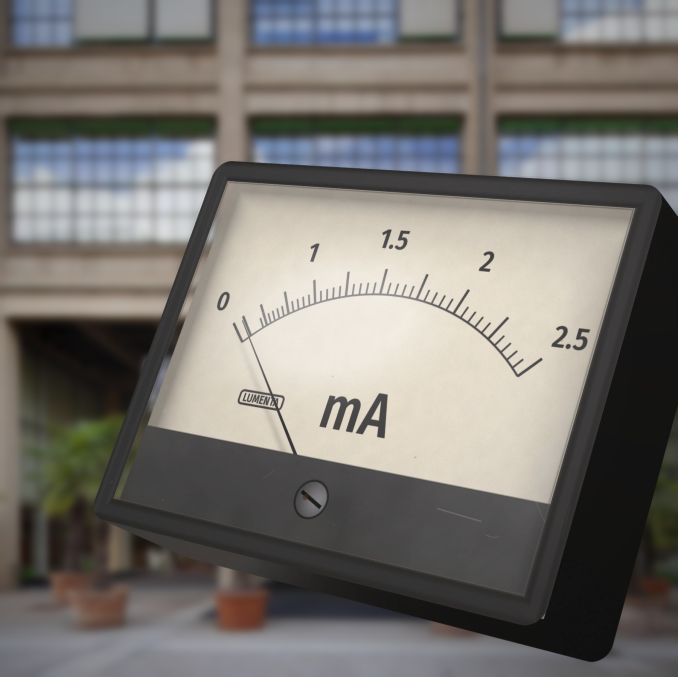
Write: **0.25** mA
